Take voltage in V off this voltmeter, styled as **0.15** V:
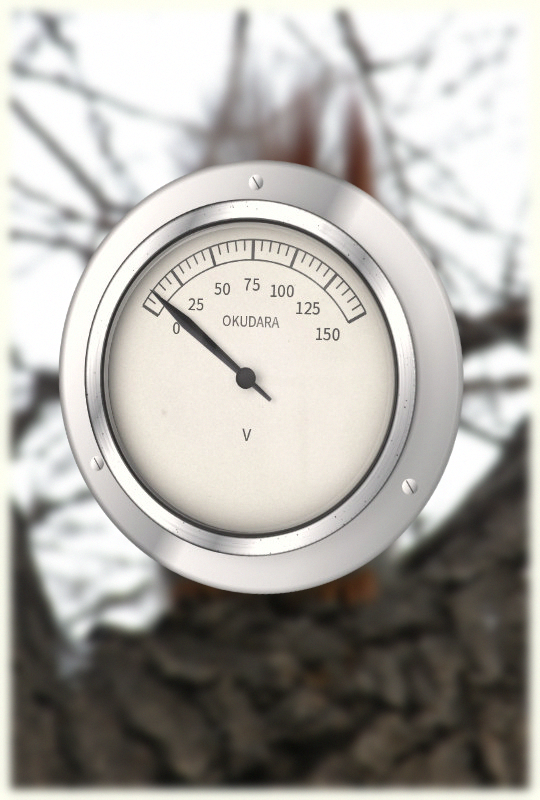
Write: **10** V
